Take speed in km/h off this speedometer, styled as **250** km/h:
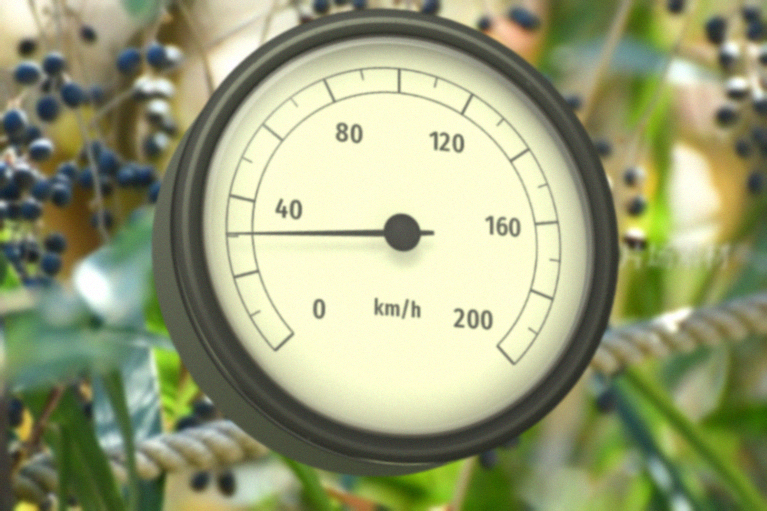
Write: **30** km/h
